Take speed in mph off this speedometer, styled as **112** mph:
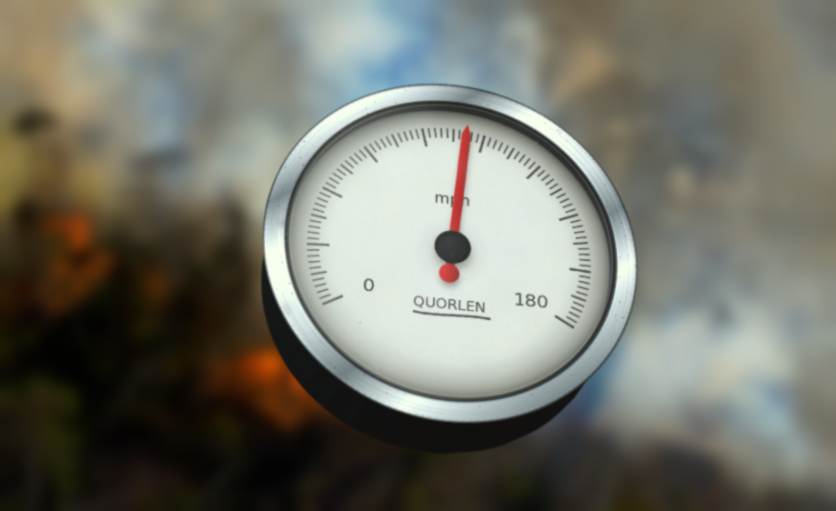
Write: **94** mph
